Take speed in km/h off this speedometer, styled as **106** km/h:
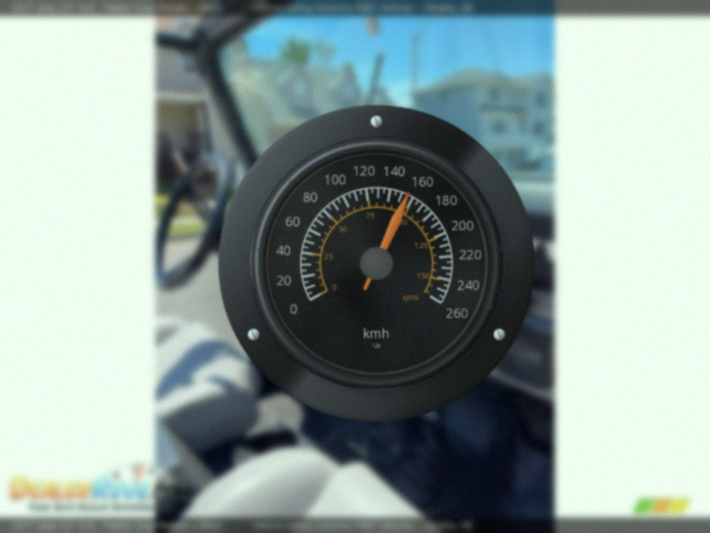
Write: **155** km/h
